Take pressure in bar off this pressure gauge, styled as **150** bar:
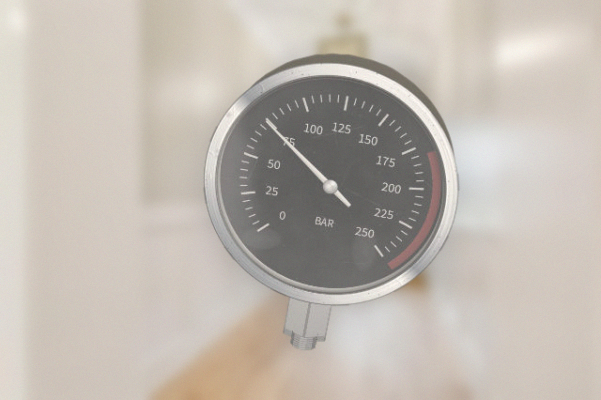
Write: **75** bar
